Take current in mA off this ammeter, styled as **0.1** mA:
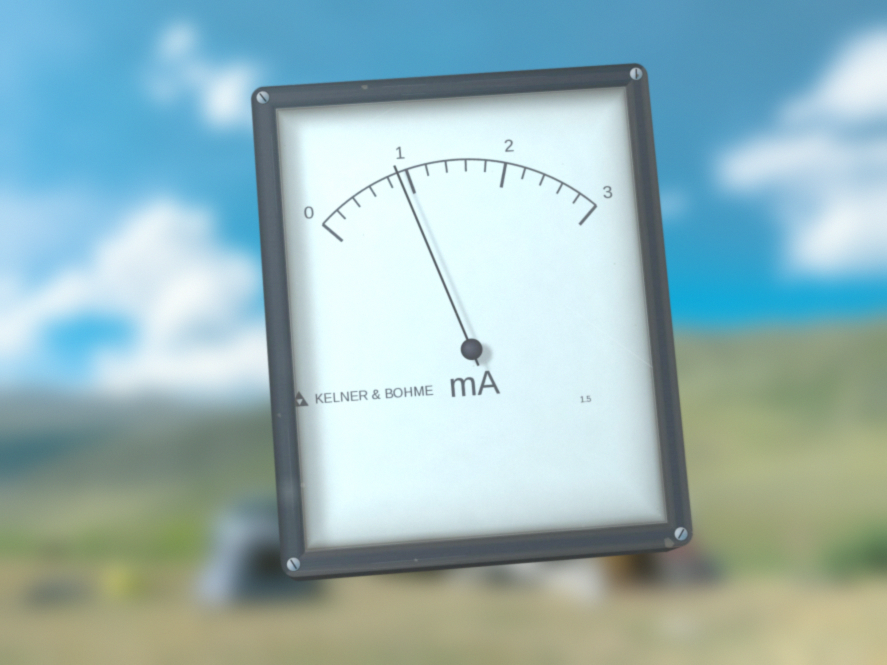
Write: **0.9** mA
